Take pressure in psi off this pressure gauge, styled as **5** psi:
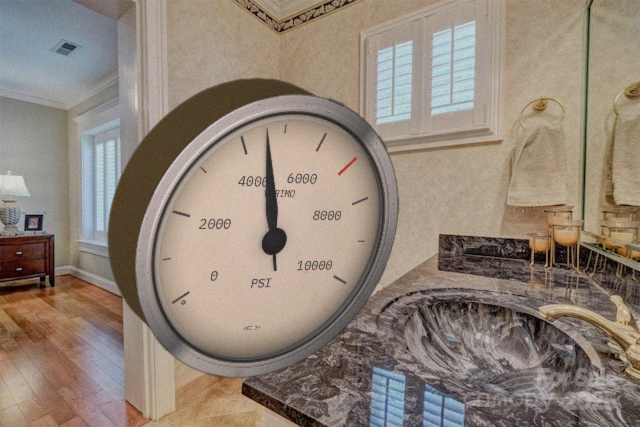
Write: **4500** psi
